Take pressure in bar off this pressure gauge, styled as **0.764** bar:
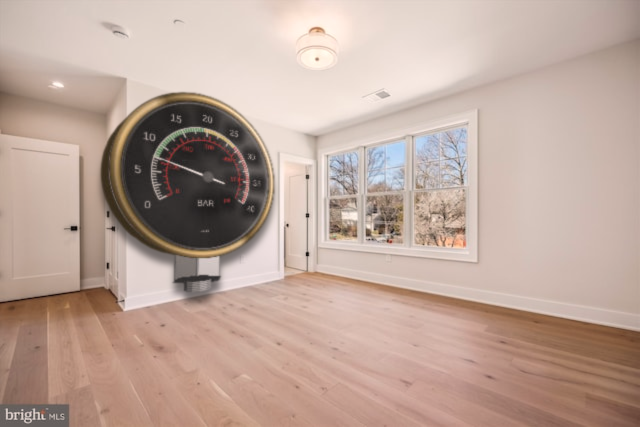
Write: **7.5** bar
